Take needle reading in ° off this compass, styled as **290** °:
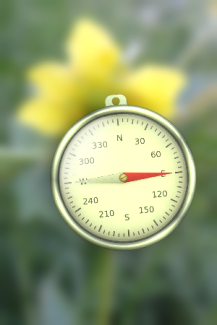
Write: **90** °
